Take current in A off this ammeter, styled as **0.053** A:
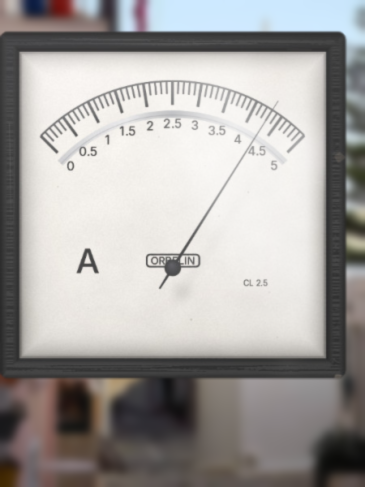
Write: **4.3** A
